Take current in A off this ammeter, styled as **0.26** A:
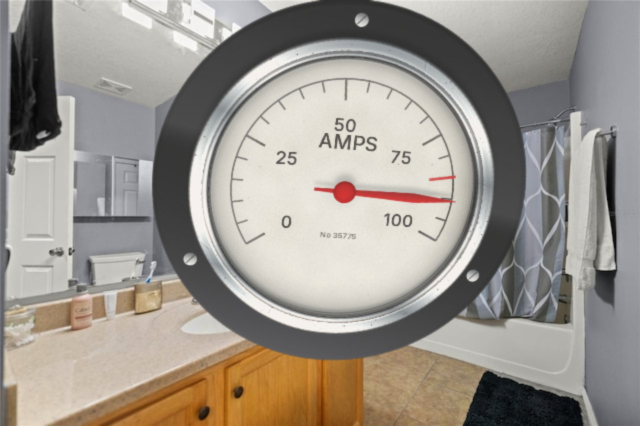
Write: **90** A
